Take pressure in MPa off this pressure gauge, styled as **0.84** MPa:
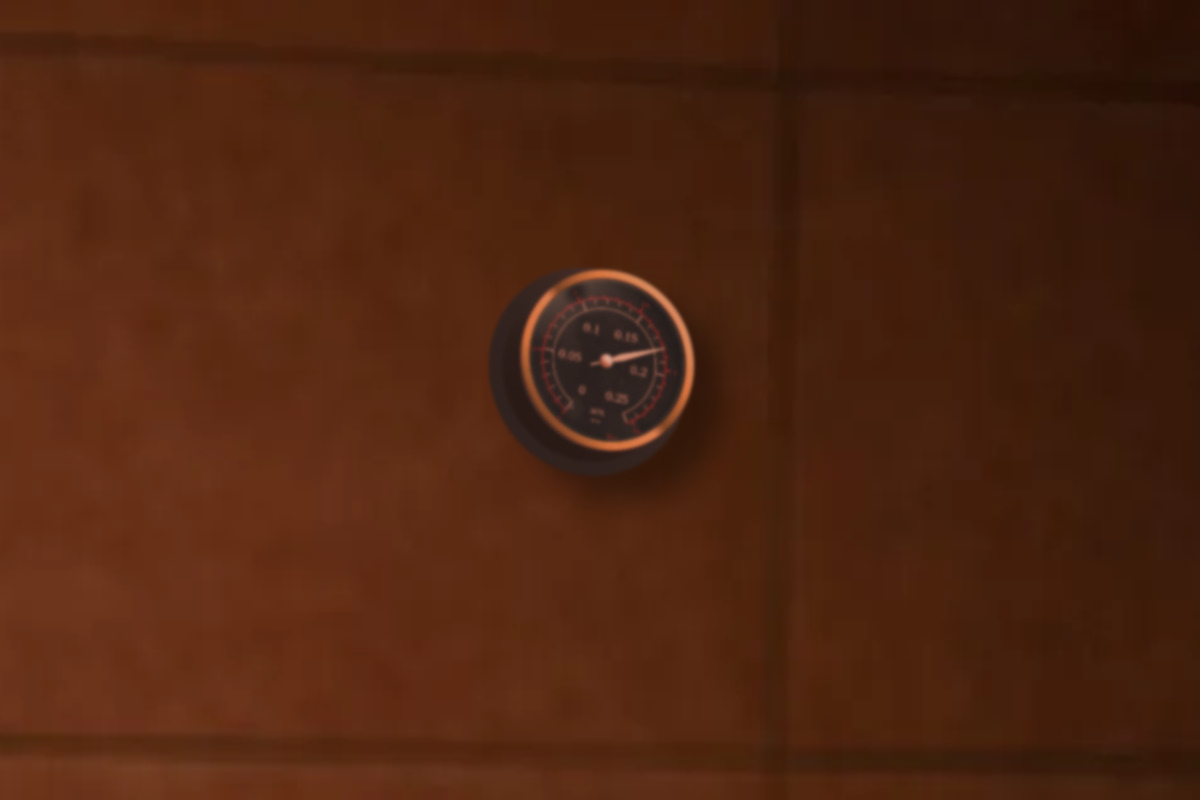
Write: **0.18** MPa
